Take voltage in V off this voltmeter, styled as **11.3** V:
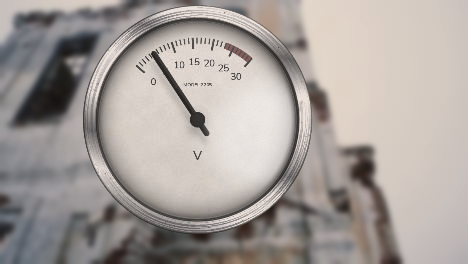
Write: **5** V
